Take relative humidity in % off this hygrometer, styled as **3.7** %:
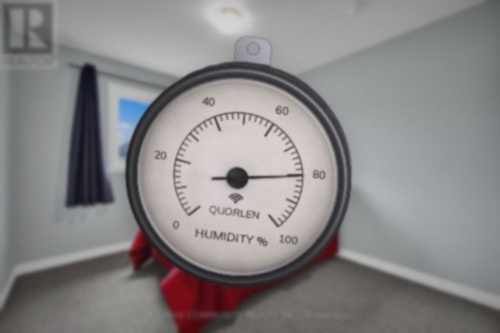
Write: **80** %
